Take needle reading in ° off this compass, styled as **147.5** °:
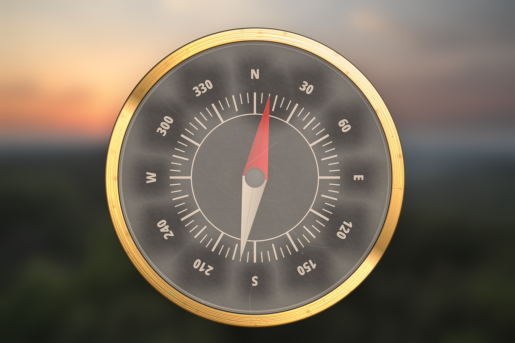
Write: **10** °
